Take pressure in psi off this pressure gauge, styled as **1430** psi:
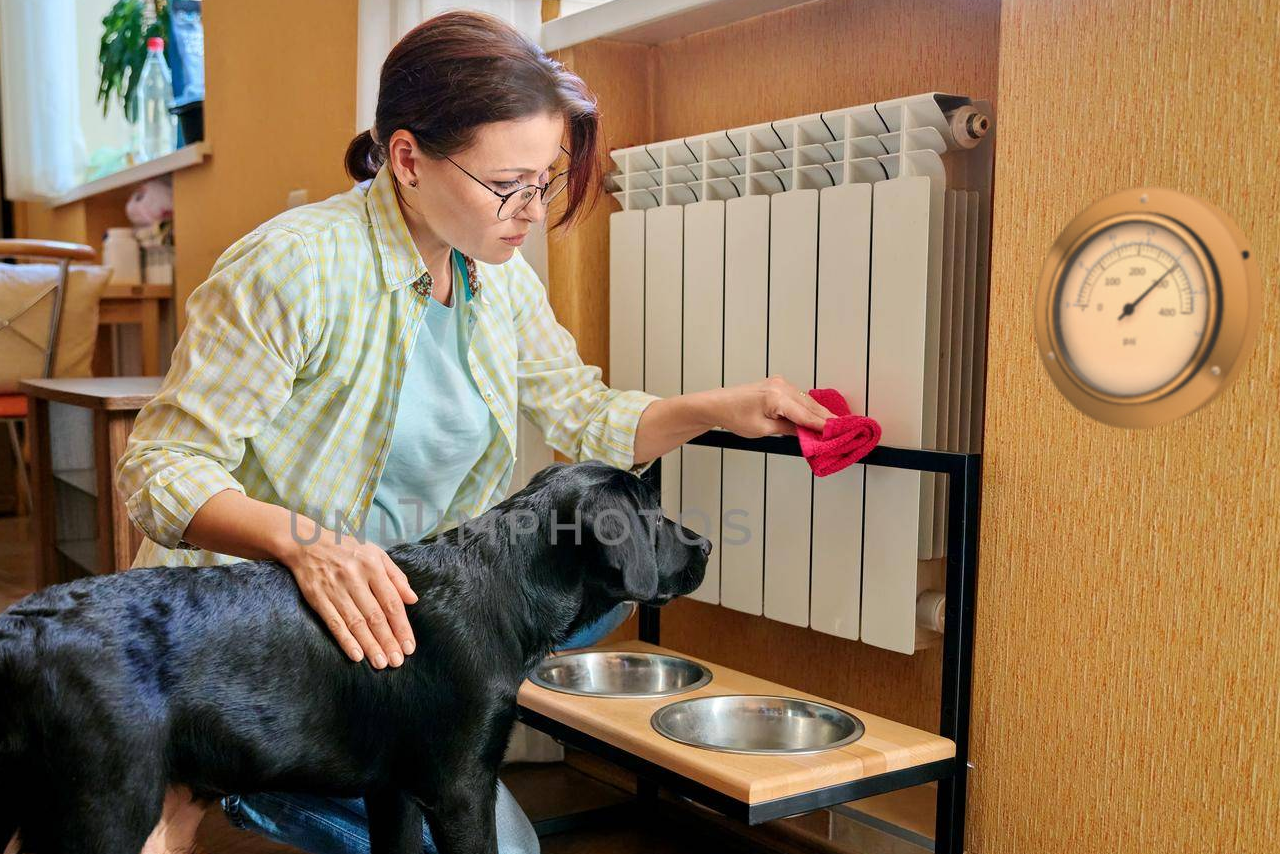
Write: **300** psi
